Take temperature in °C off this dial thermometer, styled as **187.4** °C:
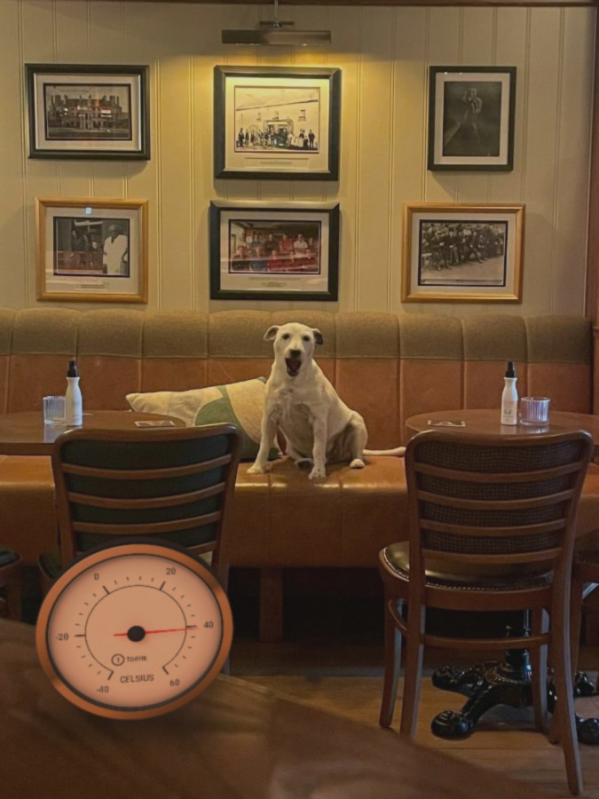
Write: **40** °C
